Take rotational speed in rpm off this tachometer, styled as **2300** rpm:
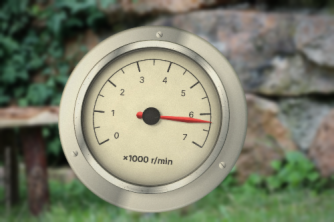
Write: **6250** rpm
